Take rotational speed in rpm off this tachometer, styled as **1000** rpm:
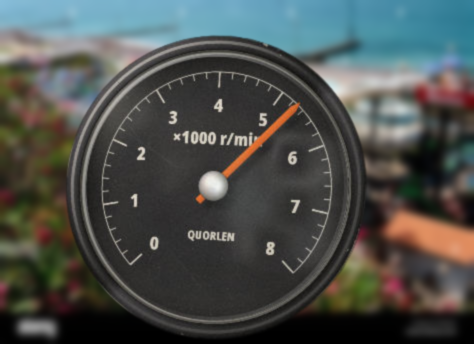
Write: **5300** rpm
